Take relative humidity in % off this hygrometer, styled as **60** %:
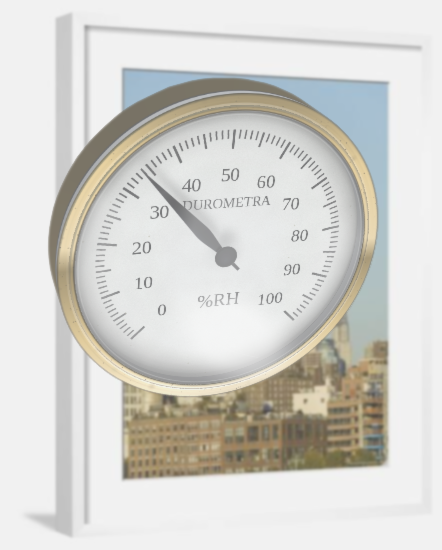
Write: **34** %
